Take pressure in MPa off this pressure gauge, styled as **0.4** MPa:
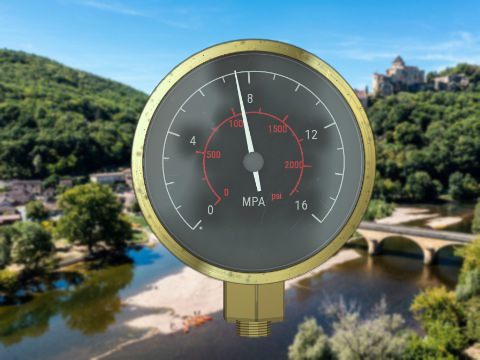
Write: **7.5** MPa
